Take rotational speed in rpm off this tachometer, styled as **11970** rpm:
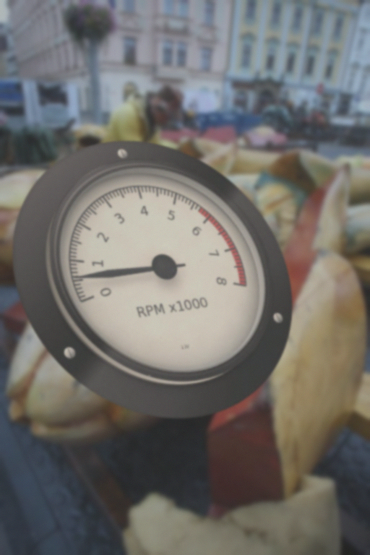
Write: **500** rpm
